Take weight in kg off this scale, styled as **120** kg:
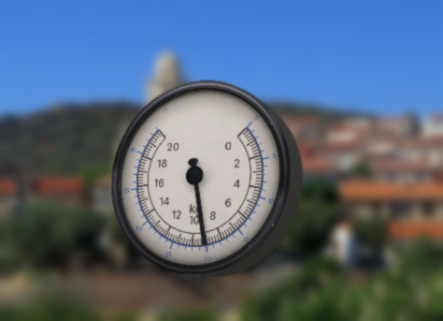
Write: **9** kg
